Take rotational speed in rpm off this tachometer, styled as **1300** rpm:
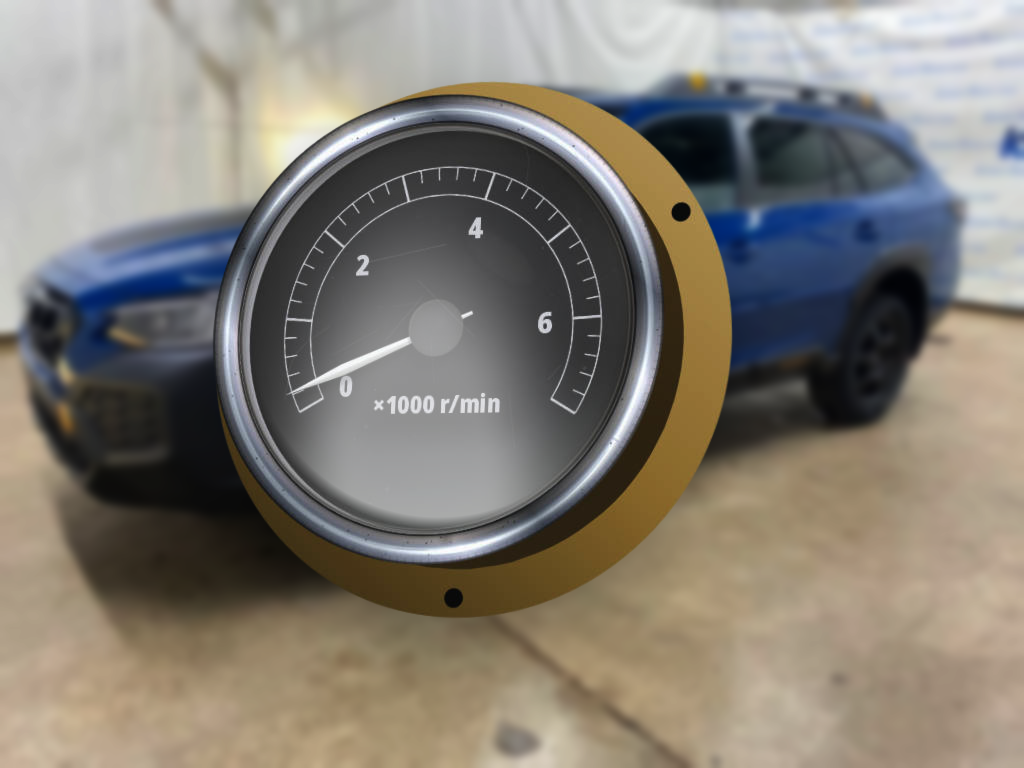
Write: **200** rpm
